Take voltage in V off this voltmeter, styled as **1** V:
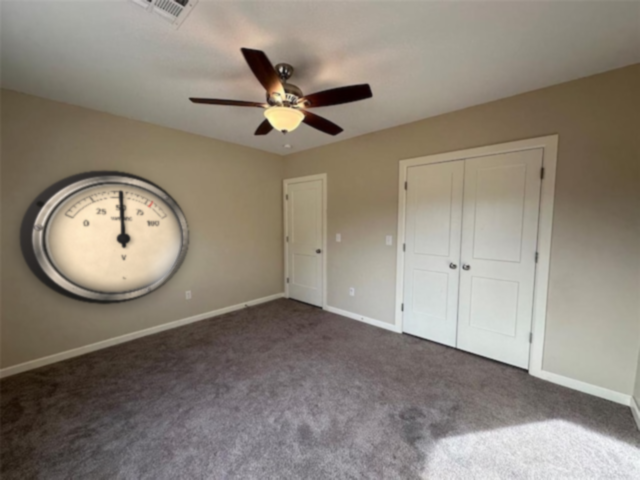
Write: **50** V
